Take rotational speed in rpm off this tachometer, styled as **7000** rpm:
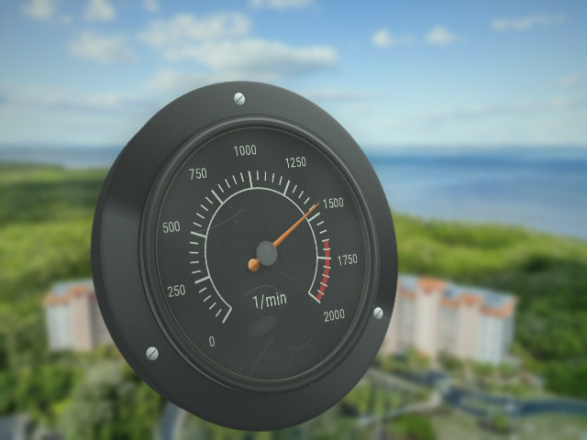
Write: **1450** rpm
